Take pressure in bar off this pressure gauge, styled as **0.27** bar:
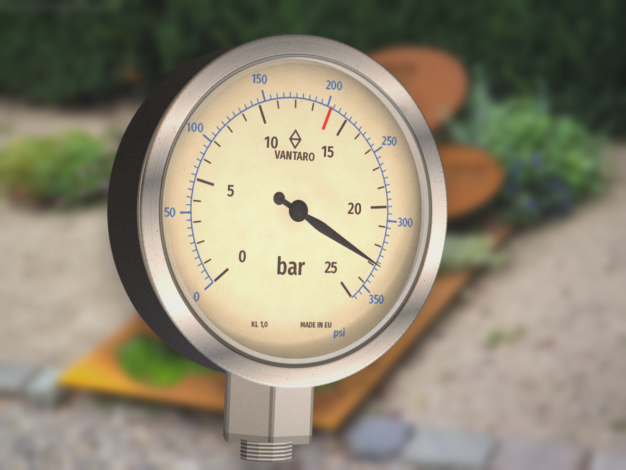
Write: **23** bar
